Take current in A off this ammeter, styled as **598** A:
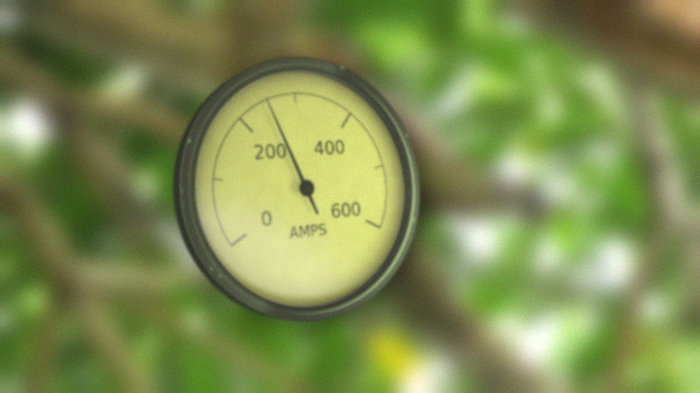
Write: **250** A
